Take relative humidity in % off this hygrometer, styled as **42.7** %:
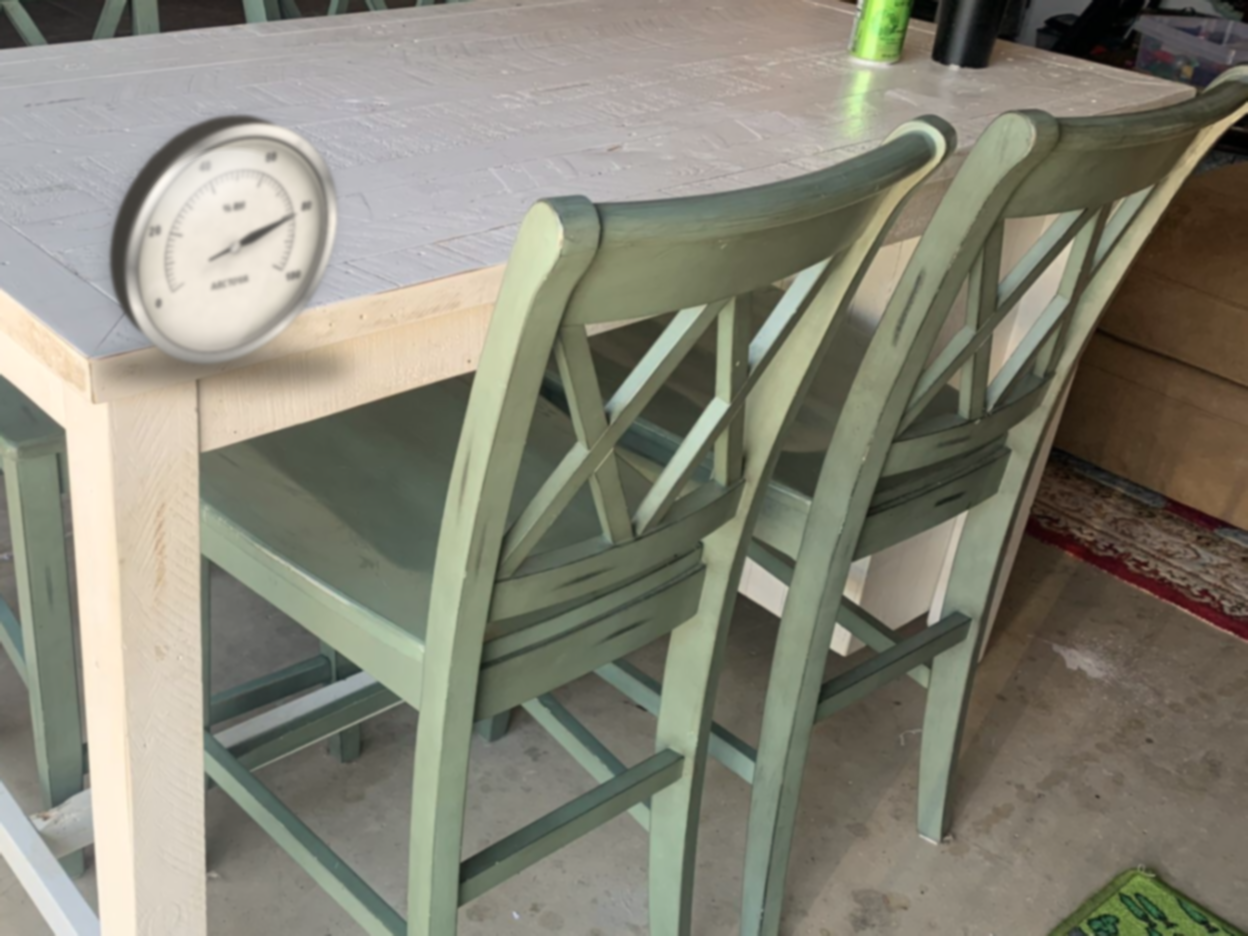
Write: **80** %
